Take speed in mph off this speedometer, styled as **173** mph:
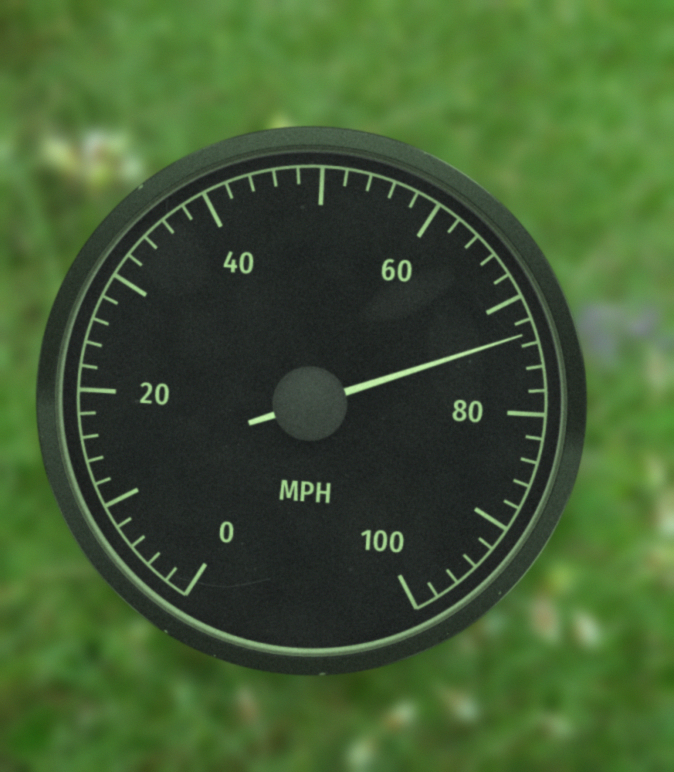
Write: **73** mph
